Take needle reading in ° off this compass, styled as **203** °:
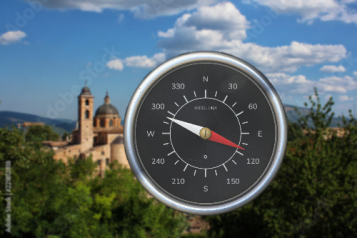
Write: **112.5** °
